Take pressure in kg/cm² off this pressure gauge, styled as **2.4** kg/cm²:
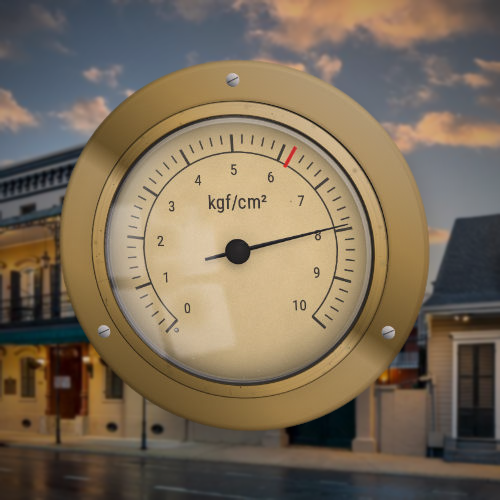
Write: **7.9** kg/cm²
